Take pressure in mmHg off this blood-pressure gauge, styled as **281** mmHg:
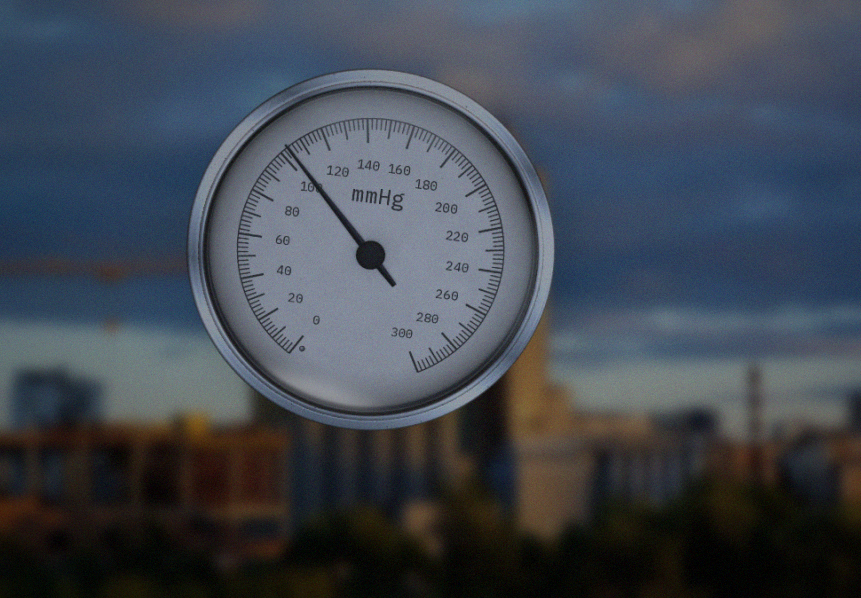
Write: **104** mmHg
